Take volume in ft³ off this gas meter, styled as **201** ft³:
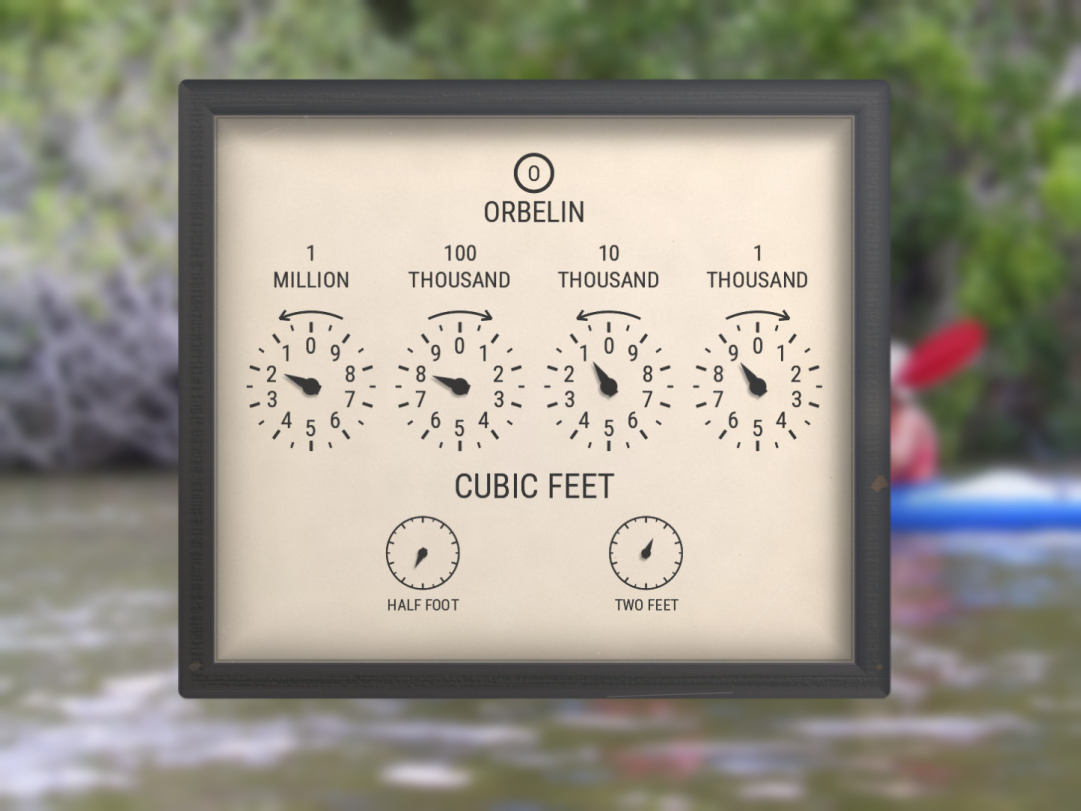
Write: **180900** ft³
